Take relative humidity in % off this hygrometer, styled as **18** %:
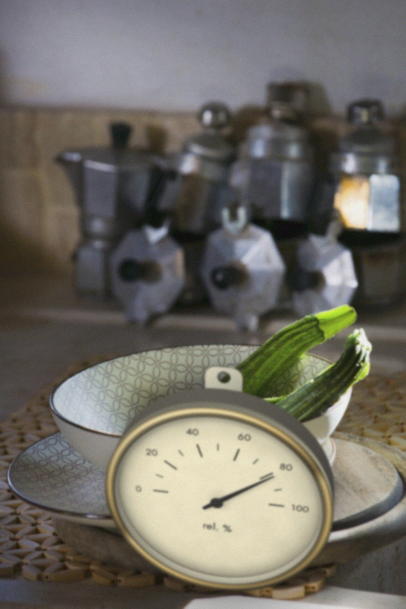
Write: **80** %
